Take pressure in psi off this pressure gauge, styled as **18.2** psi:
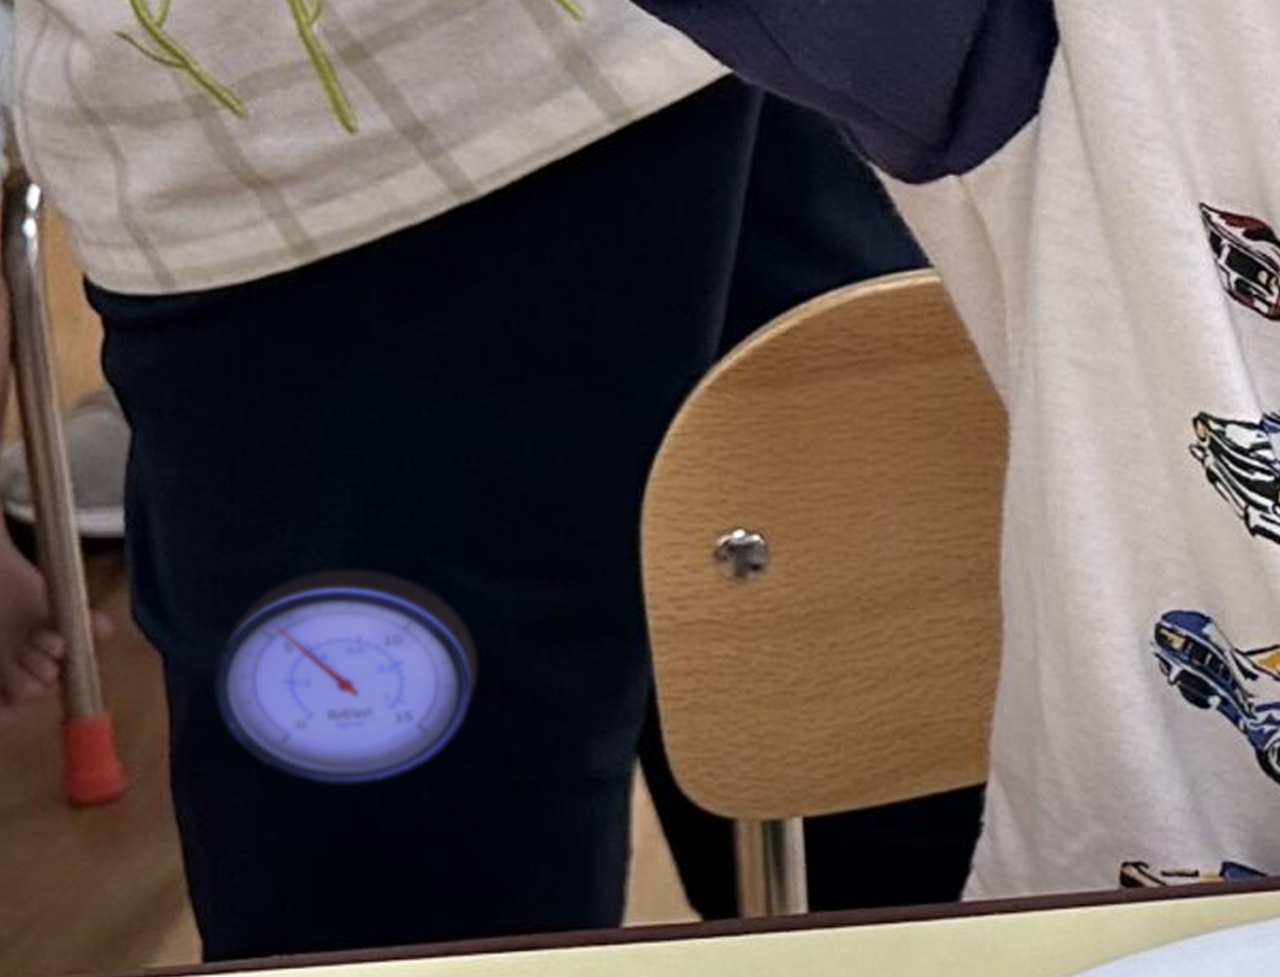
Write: **5.5** psi
